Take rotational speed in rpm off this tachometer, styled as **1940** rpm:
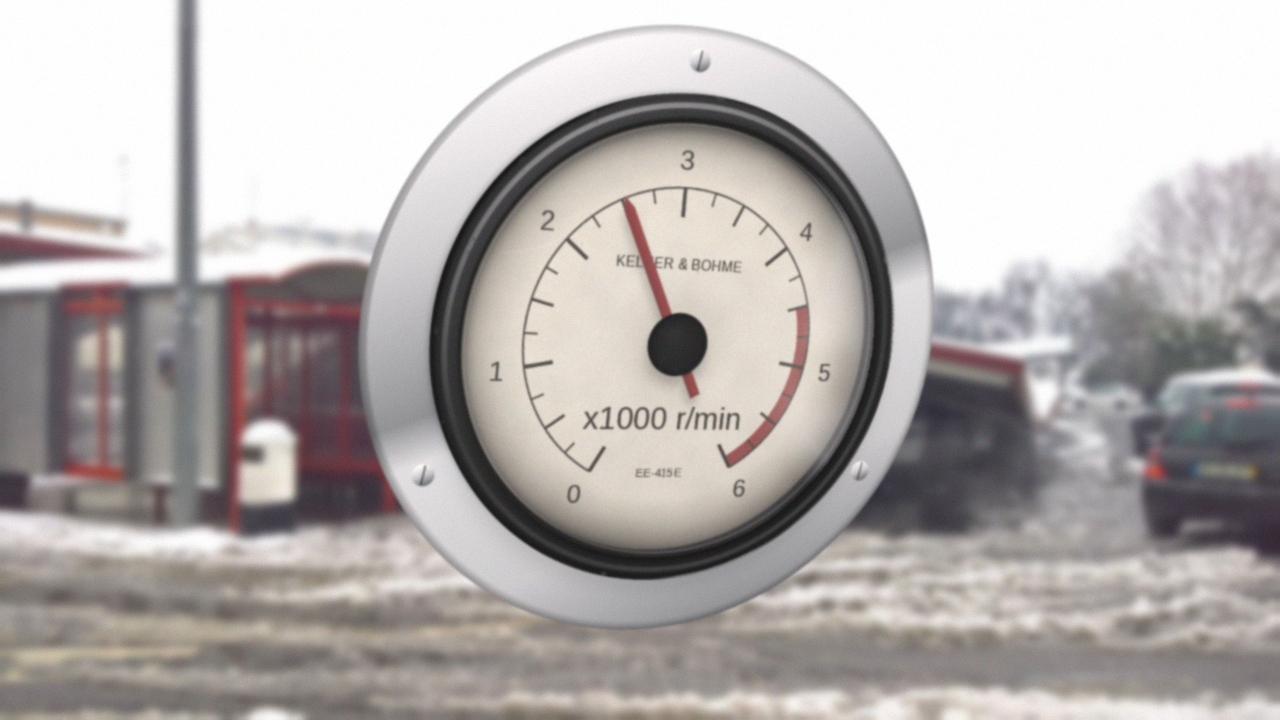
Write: **2500** rpm
